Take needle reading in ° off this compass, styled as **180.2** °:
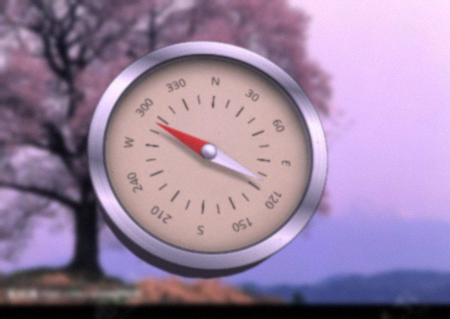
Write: **292.5** °
